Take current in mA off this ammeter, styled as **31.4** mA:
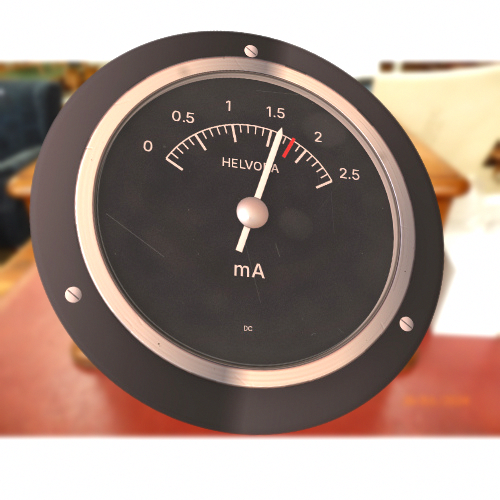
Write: **1.6** mA
